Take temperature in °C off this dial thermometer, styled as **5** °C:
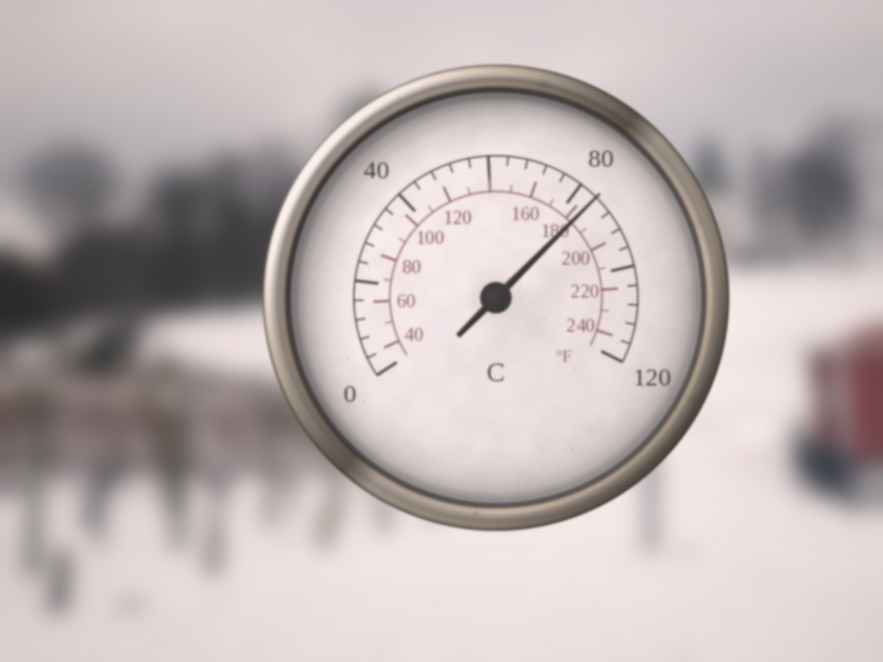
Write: **84** °C
